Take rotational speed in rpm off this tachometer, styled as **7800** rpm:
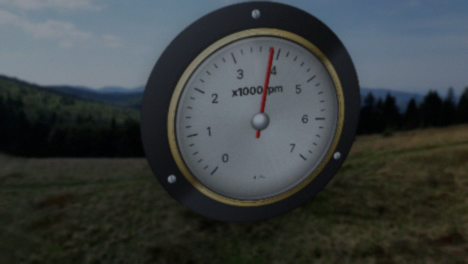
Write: **3800** rpm
